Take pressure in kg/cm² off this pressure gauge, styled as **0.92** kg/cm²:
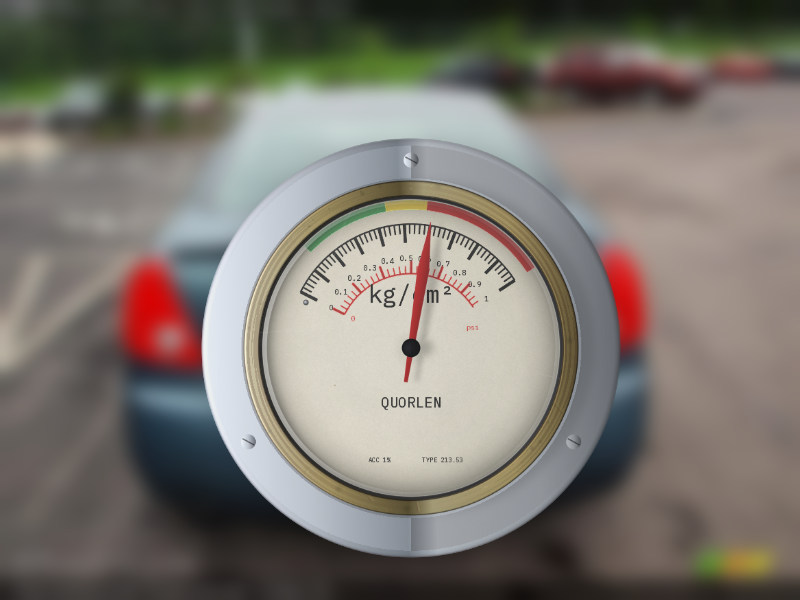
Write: **0.6** kg/cm²
